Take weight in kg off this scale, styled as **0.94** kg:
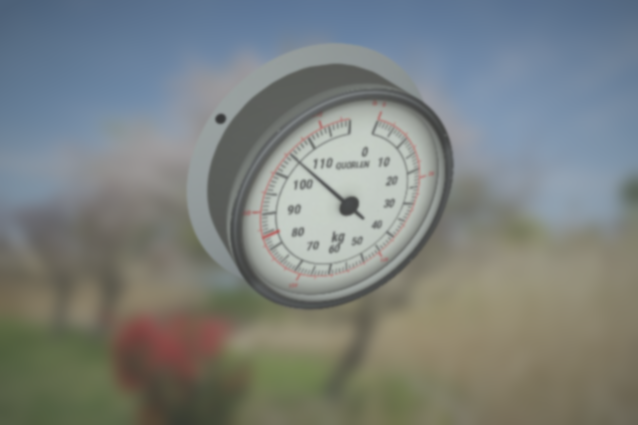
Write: **105** kg
